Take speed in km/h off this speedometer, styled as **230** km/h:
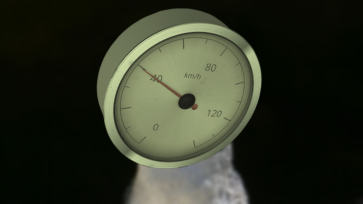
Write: **40** km/h
